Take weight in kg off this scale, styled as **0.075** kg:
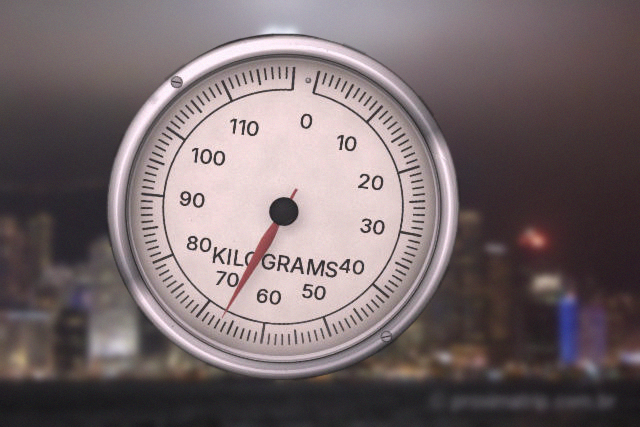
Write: **67** kg
